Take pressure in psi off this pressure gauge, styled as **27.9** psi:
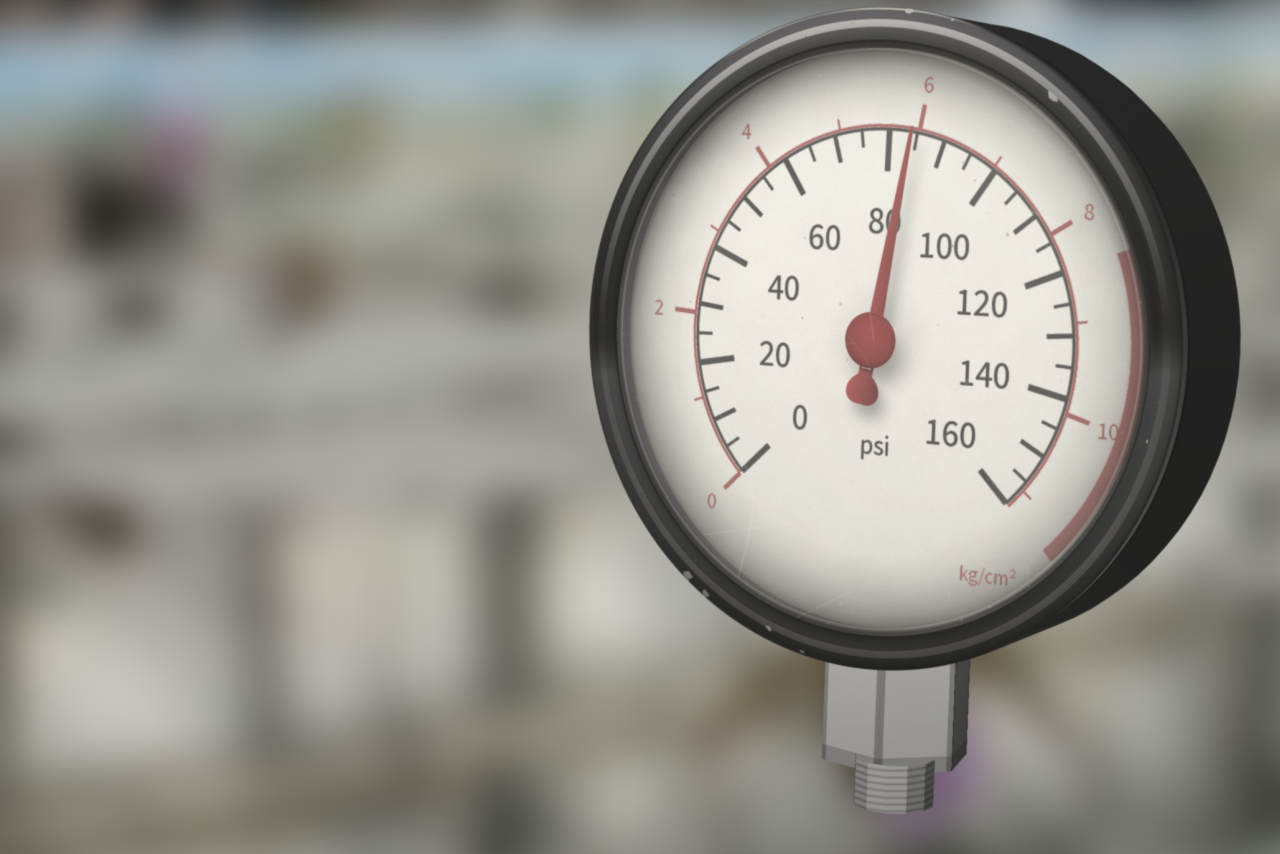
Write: **85** psi
